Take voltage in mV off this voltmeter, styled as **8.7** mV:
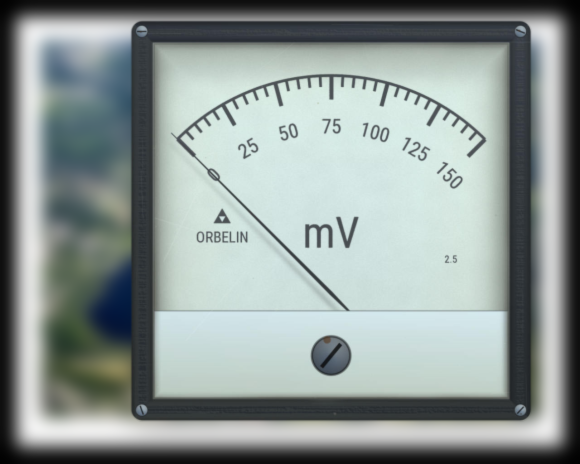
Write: **0** mV
